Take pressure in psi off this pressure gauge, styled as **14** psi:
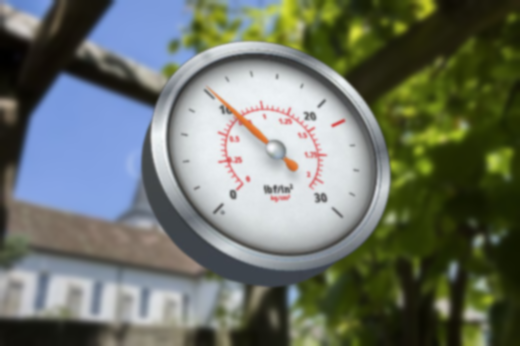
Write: **10** psi
